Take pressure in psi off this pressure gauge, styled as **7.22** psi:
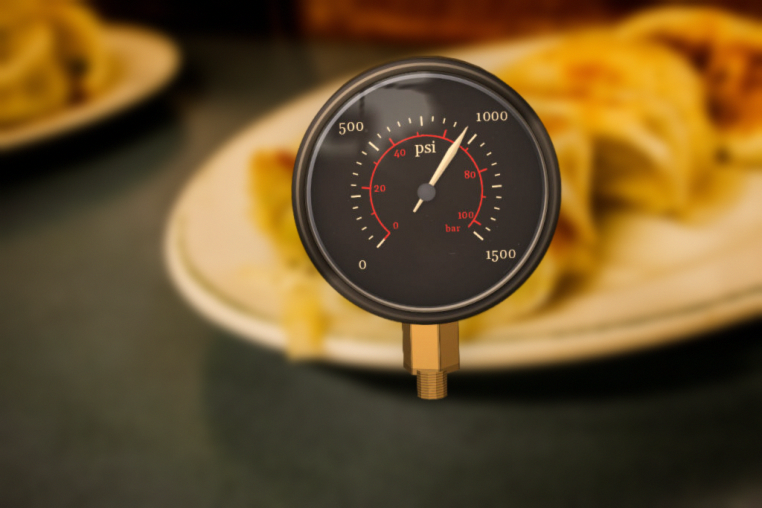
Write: **950** psi
